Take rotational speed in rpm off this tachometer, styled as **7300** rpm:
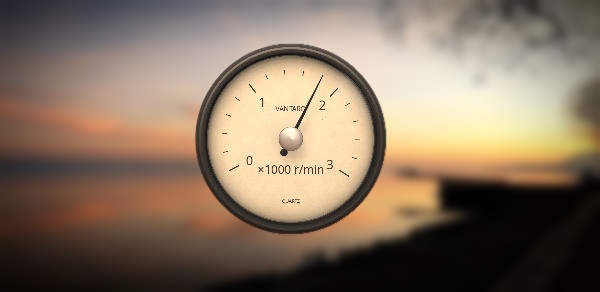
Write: **1800** rpm
